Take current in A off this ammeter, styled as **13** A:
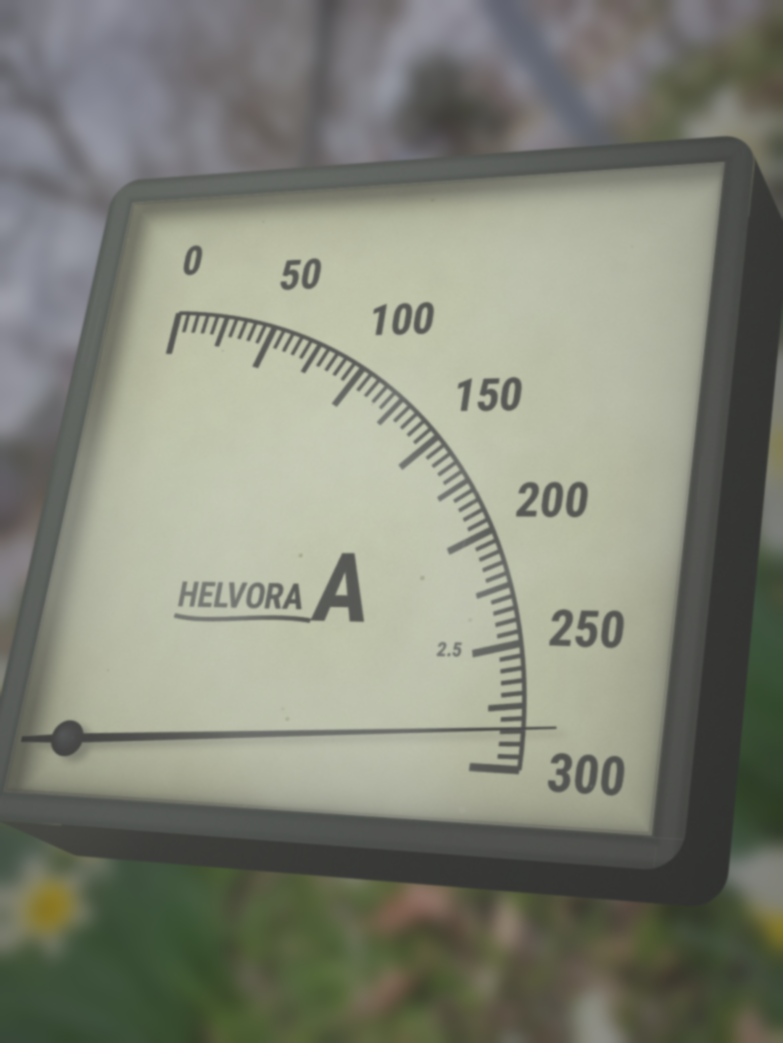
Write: **285** A
